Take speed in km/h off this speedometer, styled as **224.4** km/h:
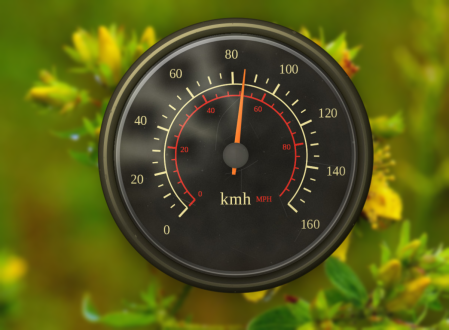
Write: **85** km/h
